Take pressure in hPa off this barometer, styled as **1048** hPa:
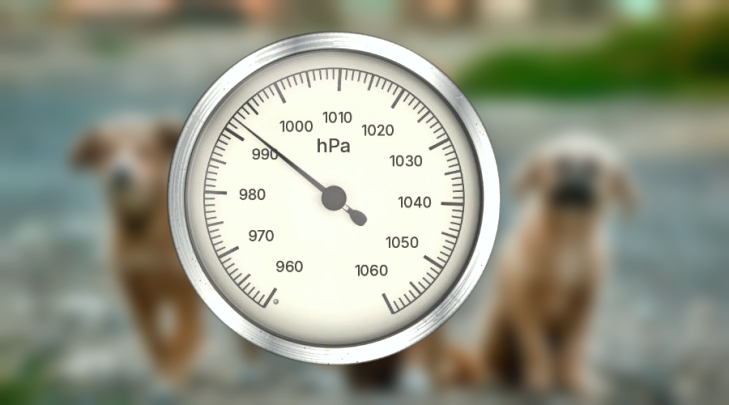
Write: **992** hPa
